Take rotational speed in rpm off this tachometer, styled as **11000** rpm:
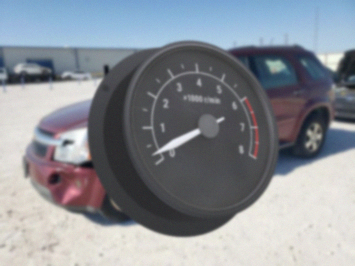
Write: **250** rpm
